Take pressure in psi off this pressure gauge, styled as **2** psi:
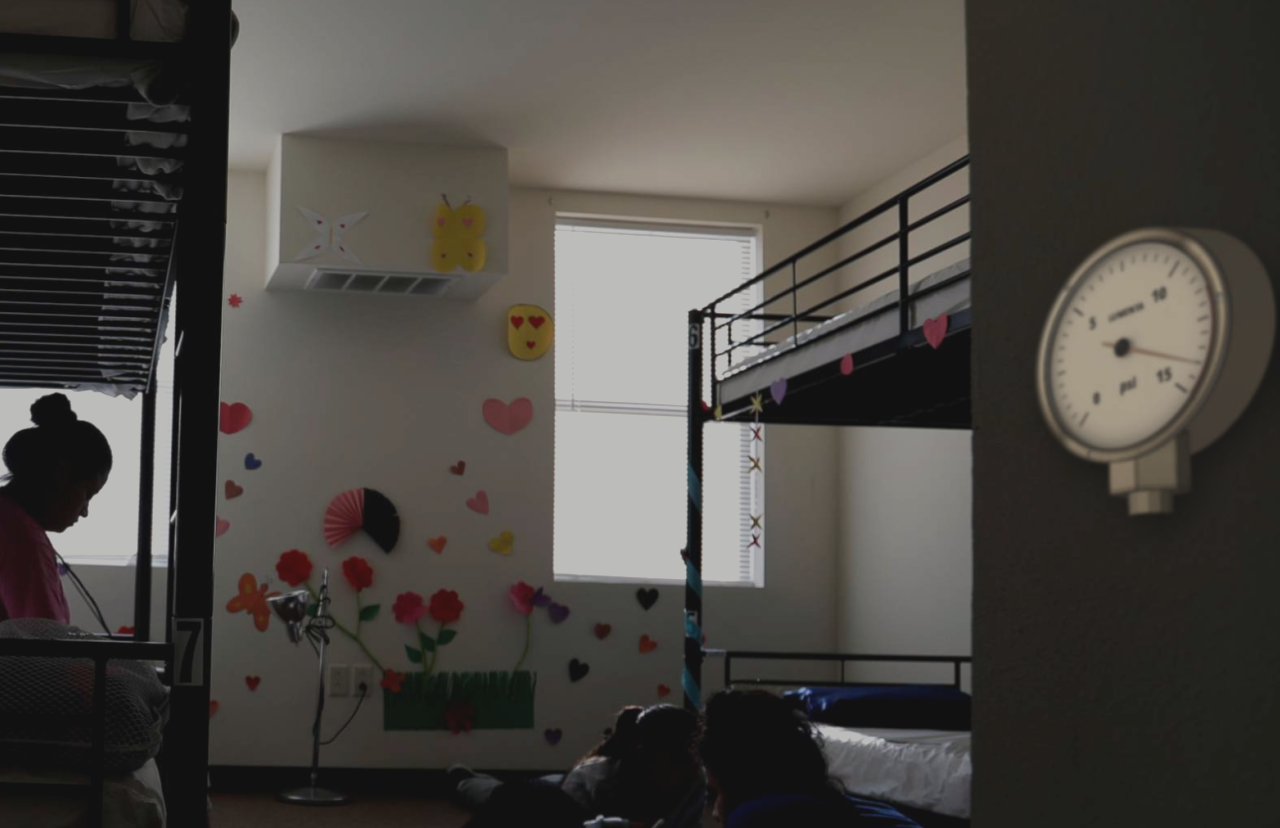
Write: **14** psi
